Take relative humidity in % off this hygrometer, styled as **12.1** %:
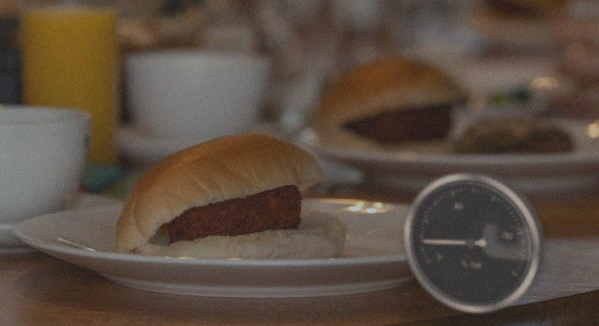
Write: **10** %
